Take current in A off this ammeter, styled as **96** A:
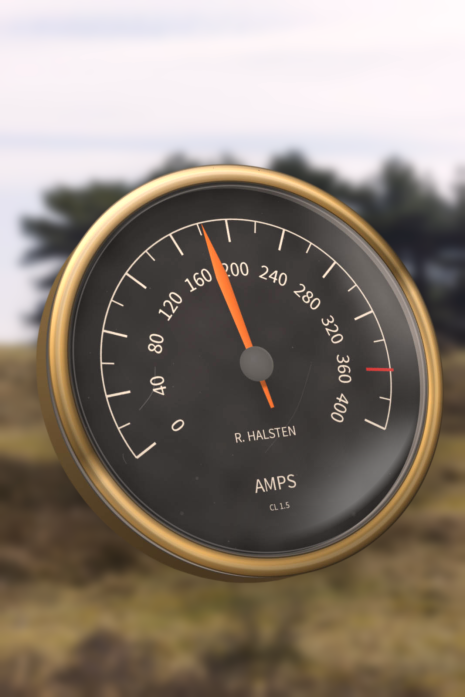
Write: **180** A
